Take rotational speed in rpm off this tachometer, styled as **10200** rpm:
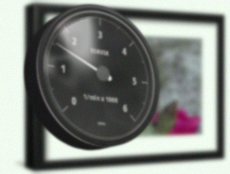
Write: **1500** rpm
